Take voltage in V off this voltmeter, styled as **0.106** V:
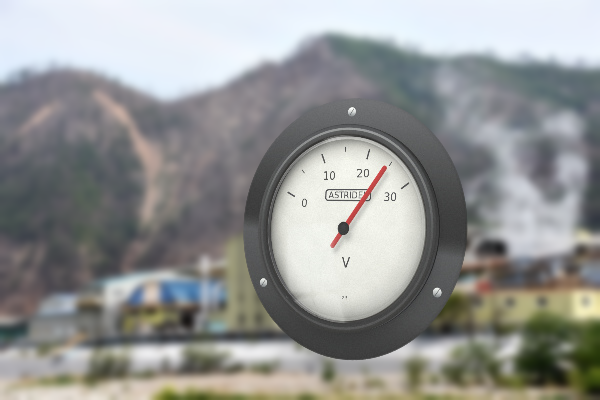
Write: **25** V
